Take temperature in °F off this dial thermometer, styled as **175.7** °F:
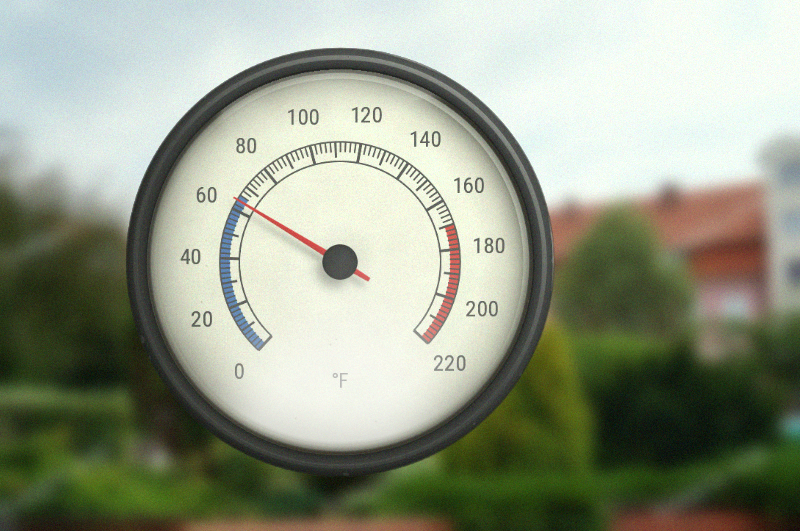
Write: **64** °F
